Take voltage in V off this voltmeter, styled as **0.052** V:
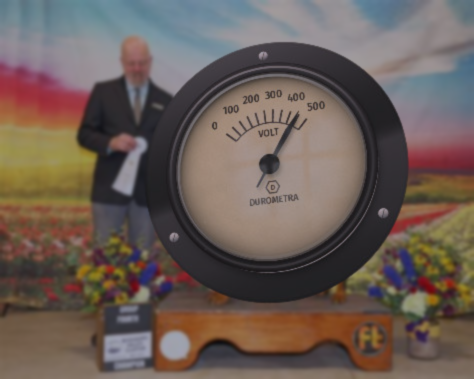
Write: **450** V
